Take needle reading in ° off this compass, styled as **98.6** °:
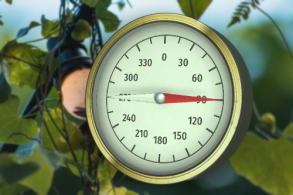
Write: **90** °
